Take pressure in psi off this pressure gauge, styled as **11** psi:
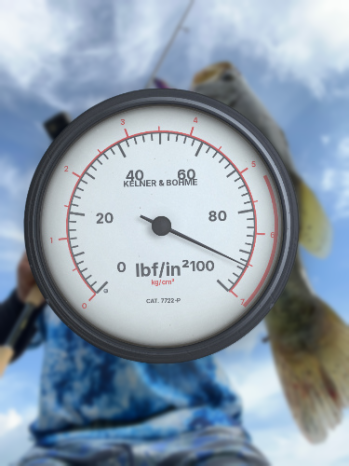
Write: **93** psi
